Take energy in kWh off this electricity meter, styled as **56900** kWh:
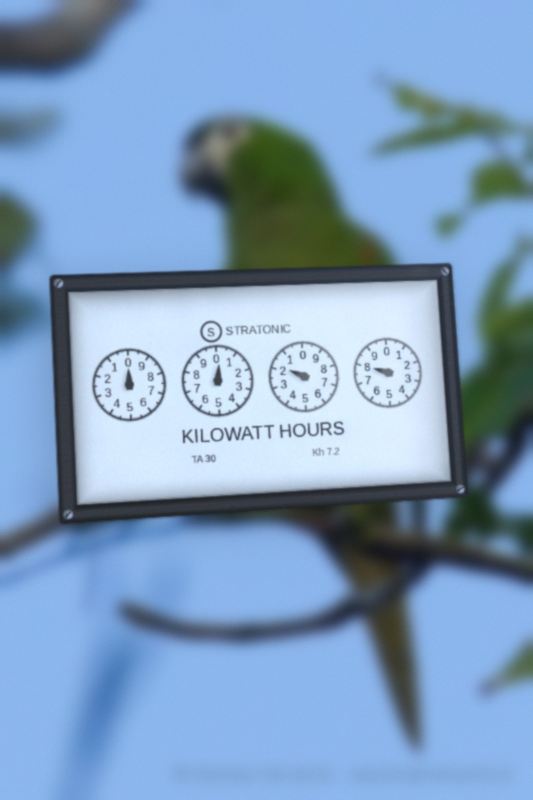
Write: **18** kWh
